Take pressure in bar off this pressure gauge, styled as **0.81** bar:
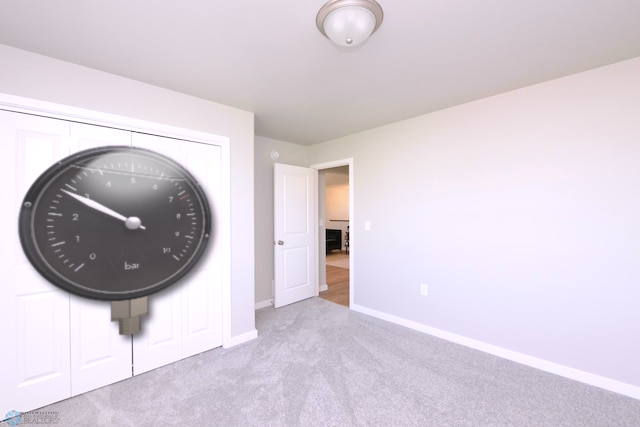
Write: **2.8** bar
